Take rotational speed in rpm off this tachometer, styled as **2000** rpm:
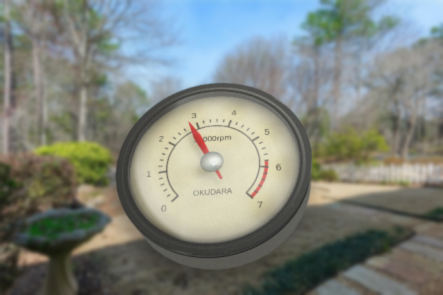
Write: **2800** rpm
